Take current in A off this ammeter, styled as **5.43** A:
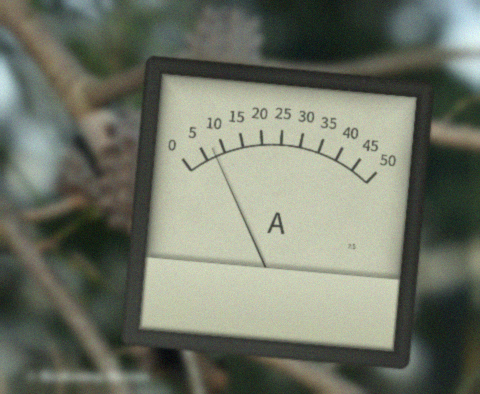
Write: **7.5** A
